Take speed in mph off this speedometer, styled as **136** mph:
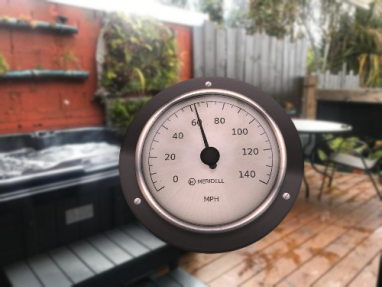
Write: **62.5** mph
